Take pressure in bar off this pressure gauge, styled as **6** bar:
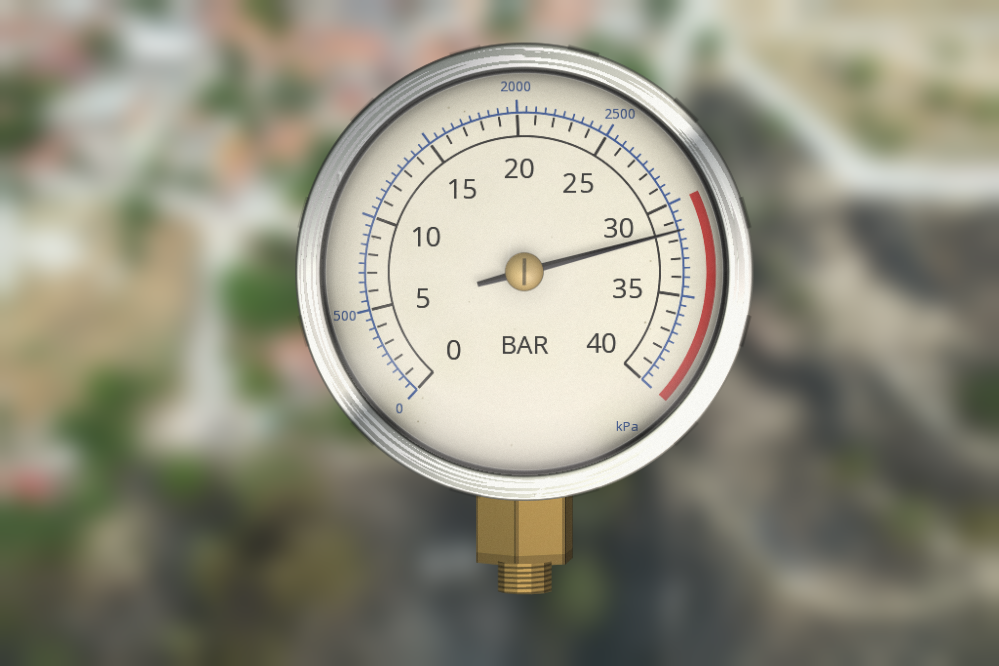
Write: **31.5** bar
